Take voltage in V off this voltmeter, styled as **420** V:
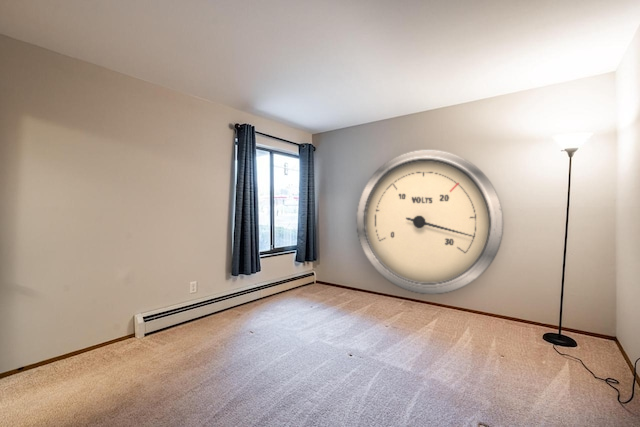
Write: **27.5** V
